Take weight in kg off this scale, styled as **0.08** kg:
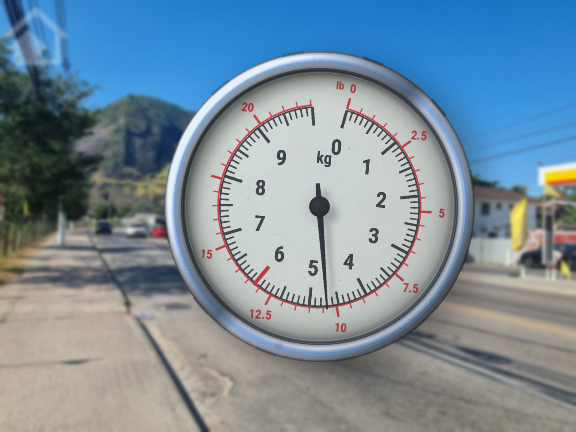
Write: **4.7** kg
